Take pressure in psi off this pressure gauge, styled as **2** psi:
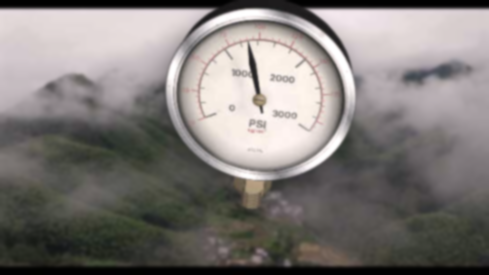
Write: **1300** psi
